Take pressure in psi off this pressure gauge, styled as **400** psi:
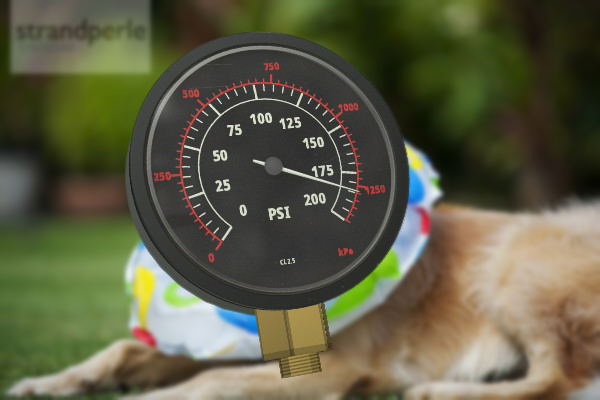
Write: **185** psi
